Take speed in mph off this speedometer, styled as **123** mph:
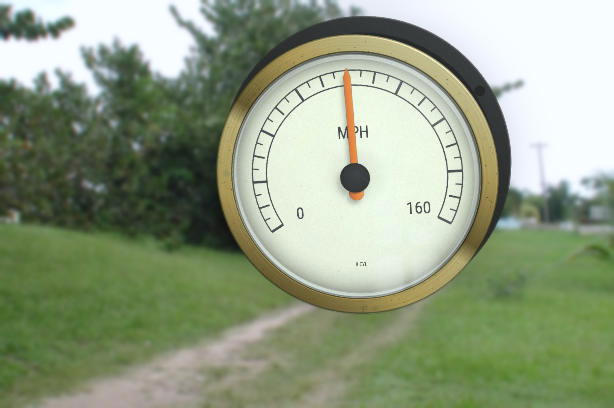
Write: **80** mph
